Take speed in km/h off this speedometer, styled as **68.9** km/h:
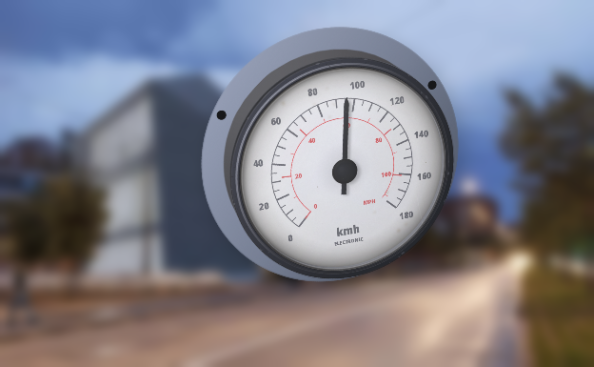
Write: **95** km/h
